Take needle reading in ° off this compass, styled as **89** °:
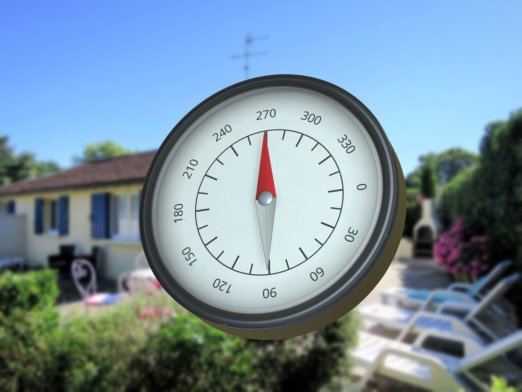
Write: **270** °
